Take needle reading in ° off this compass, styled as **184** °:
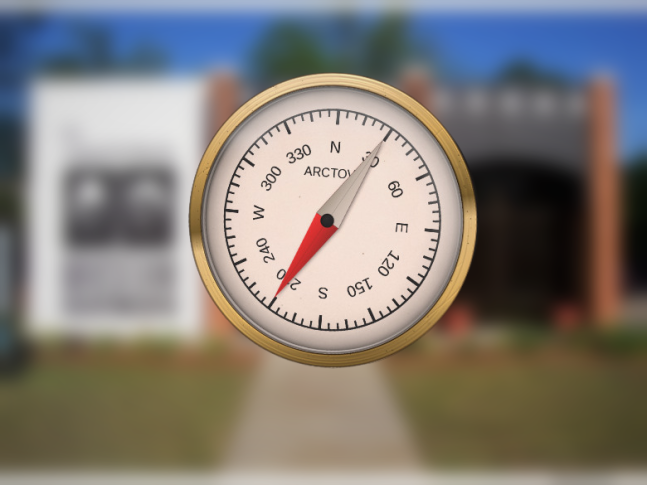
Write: **210** °
